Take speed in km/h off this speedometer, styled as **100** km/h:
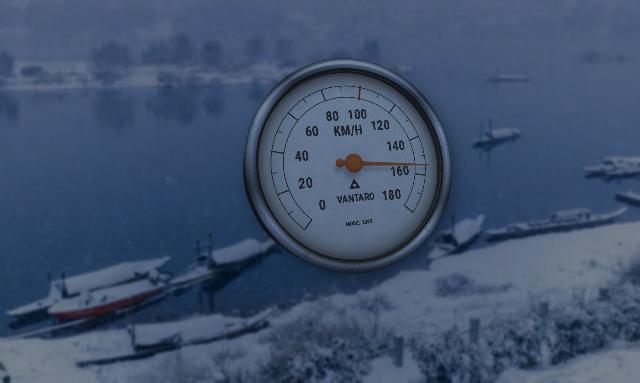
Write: **155** km/h
